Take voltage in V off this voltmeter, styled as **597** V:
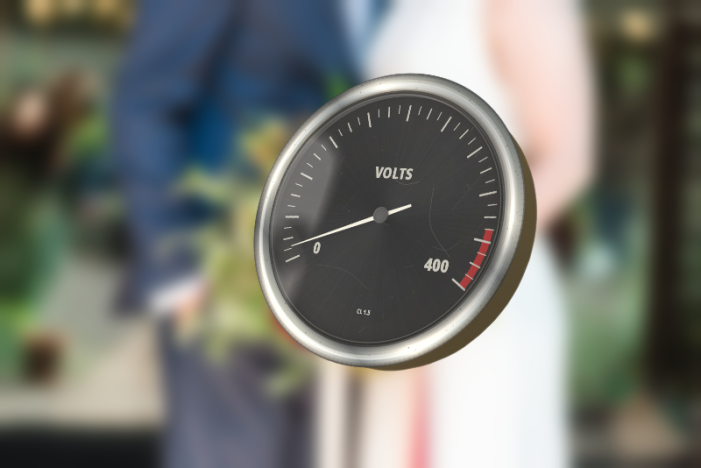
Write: **10** V
